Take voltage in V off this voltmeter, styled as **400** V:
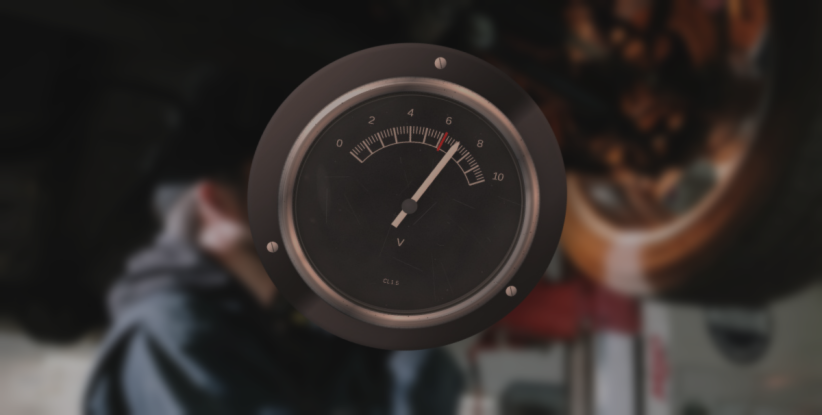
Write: **7** V
